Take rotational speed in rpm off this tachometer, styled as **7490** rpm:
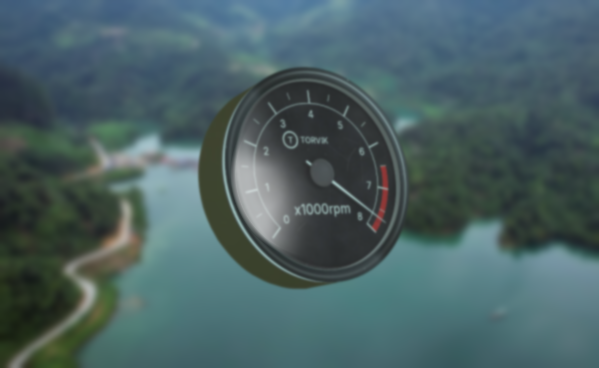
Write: **7750** rpm
